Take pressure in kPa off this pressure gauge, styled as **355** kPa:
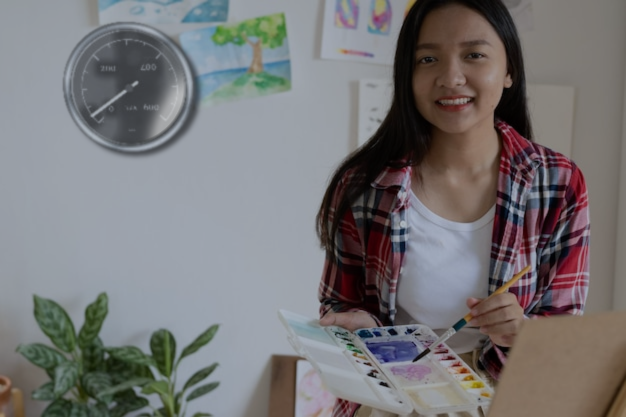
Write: **25** kPa
